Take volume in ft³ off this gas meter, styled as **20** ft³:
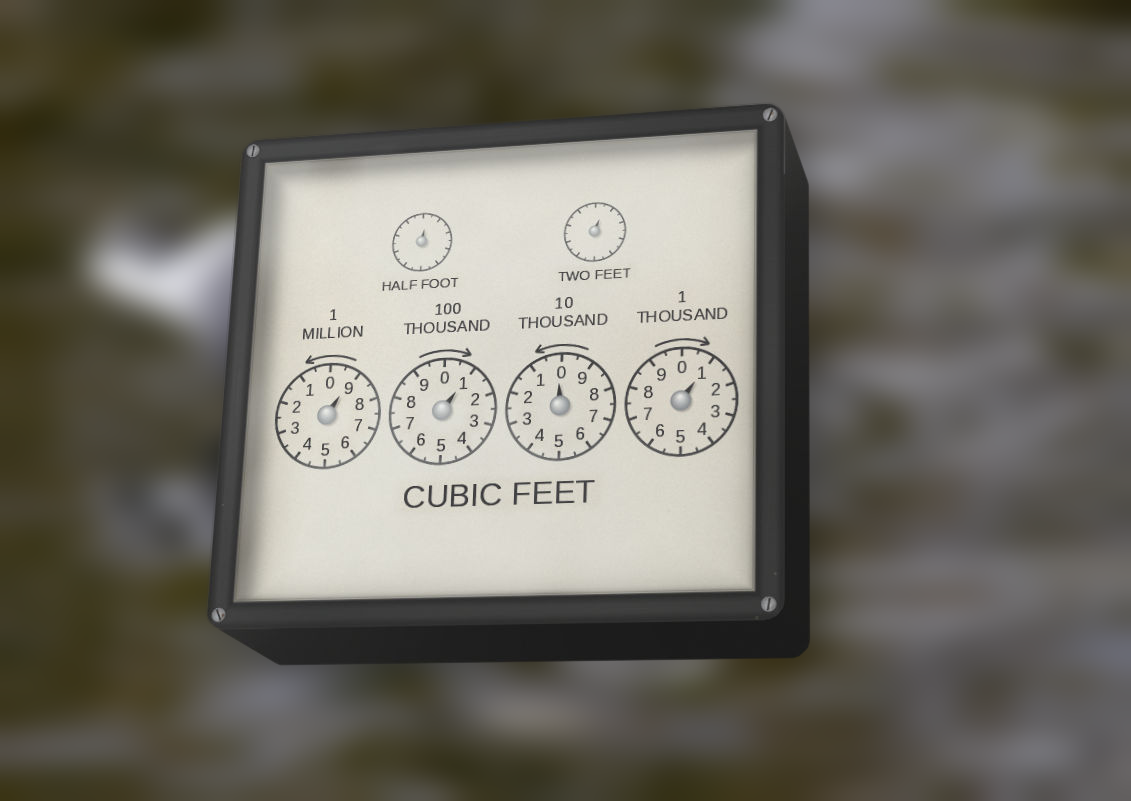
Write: **910100** ft³
